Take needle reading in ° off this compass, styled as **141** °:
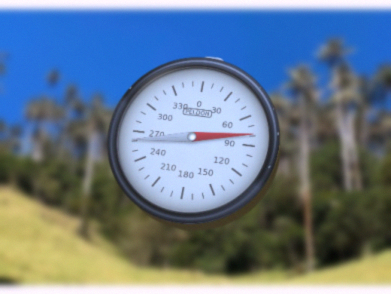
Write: **80** °
